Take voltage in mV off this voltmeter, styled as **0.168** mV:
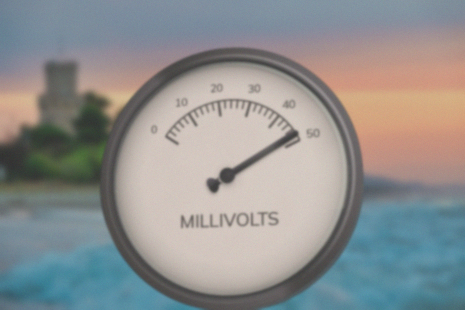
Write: **48** mV
